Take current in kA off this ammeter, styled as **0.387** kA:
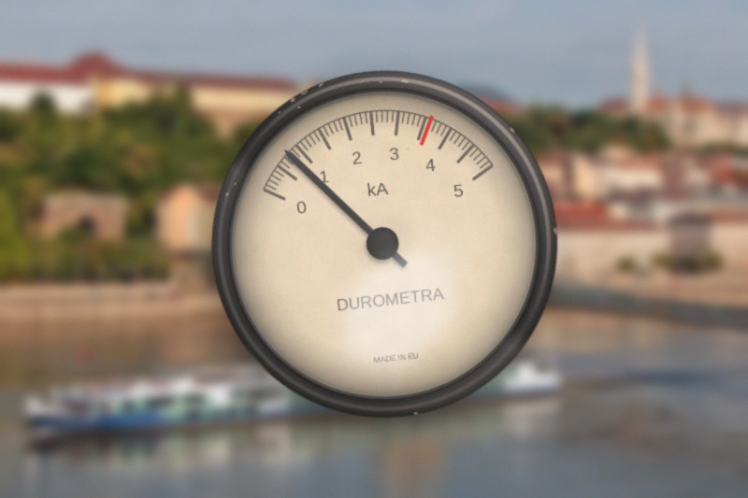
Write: **0.8** kA
